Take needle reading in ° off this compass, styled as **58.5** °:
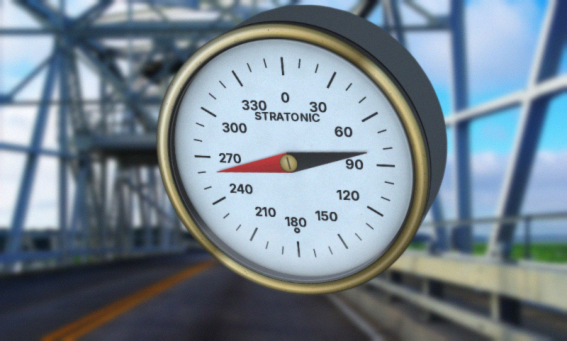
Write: **260** °
